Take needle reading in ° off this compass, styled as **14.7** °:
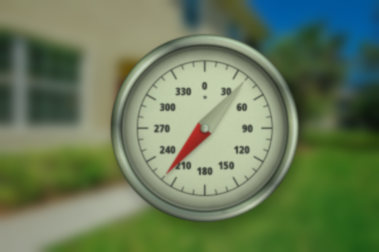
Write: **220** °
